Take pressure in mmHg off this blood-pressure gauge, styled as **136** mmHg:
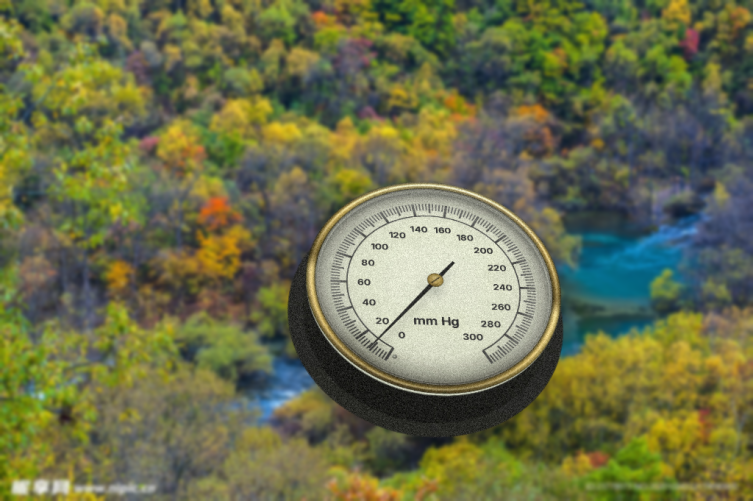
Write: **10** mmHg
